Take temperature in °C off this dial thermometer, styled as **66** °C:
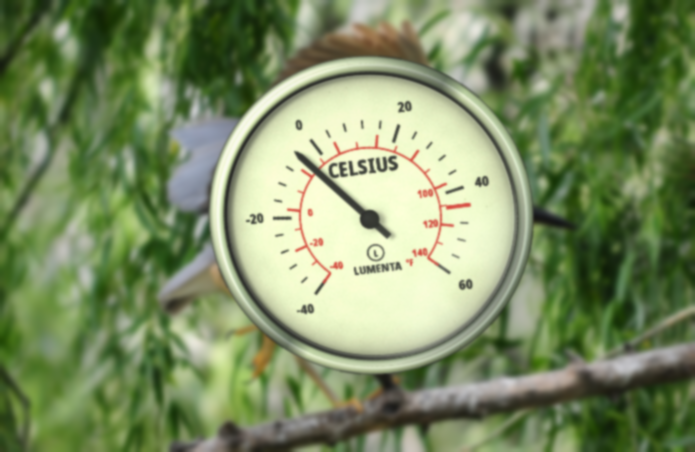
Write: **-4** °C
